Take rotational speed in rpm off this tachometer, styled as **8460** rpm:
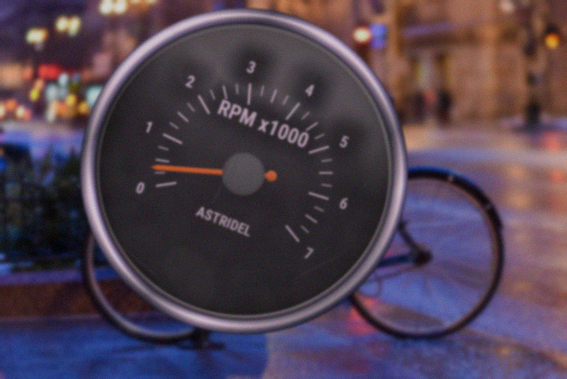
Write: **375** rpm
